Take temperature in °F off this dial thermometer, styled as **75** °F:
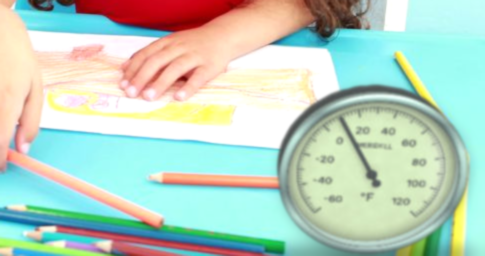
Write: **10** °F
